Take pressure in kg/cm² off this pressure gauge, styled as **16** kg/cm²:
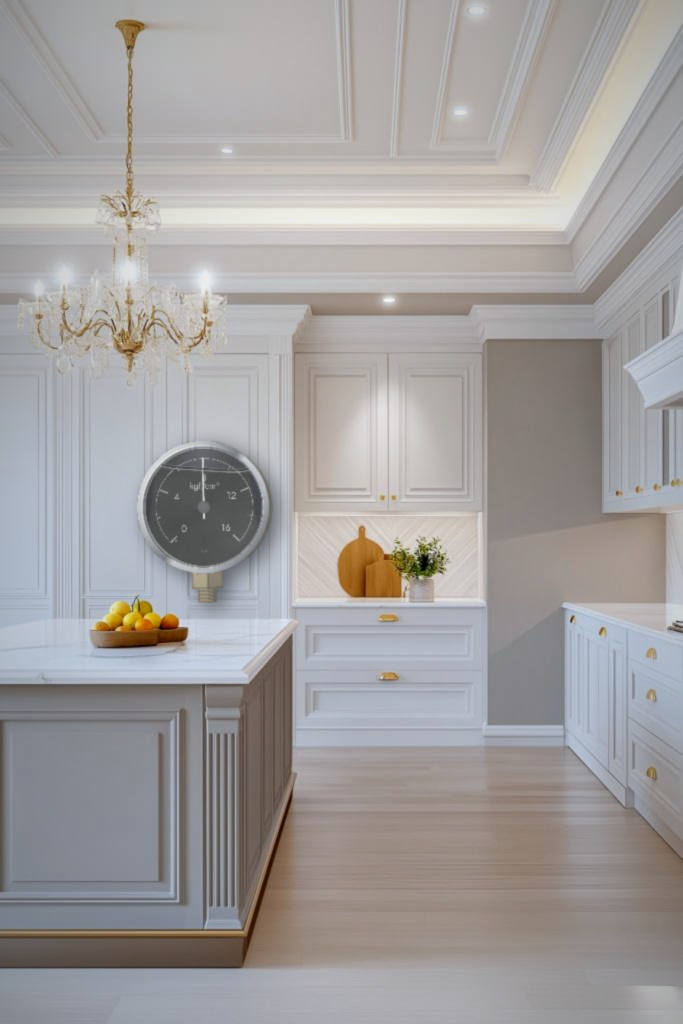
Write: **8** kg/cm²
